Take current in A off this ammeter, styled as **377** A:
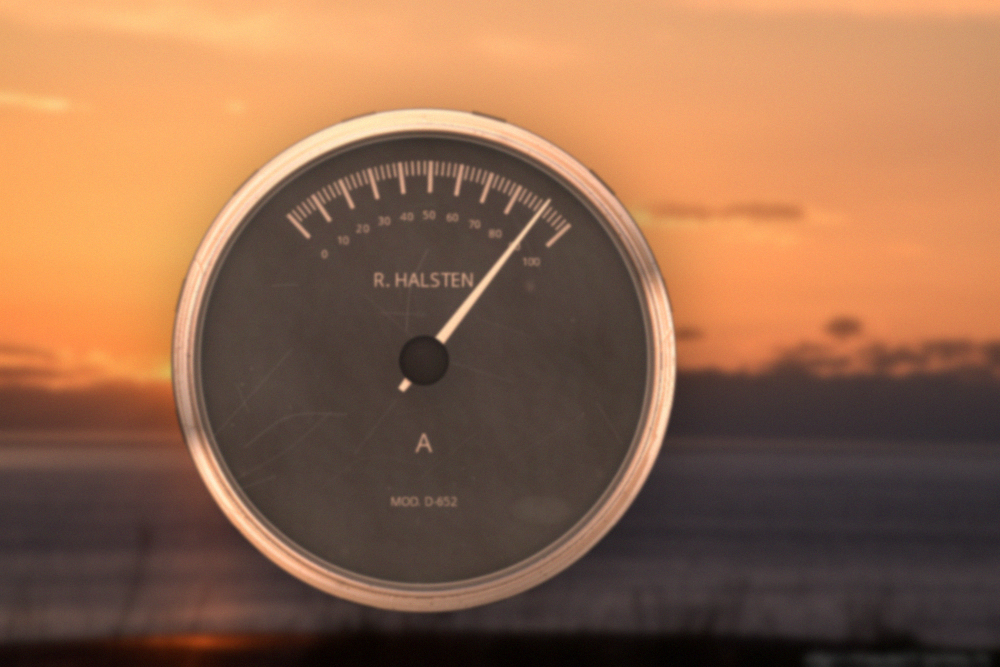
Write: **90** A
